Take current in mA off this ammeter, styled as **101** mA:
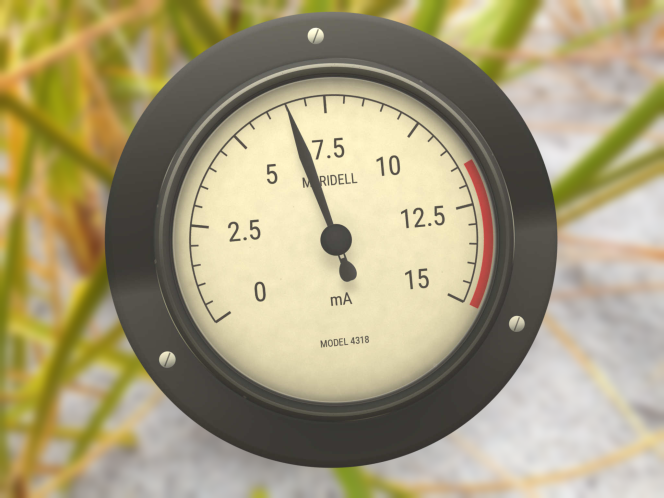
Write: **6.5** mA
